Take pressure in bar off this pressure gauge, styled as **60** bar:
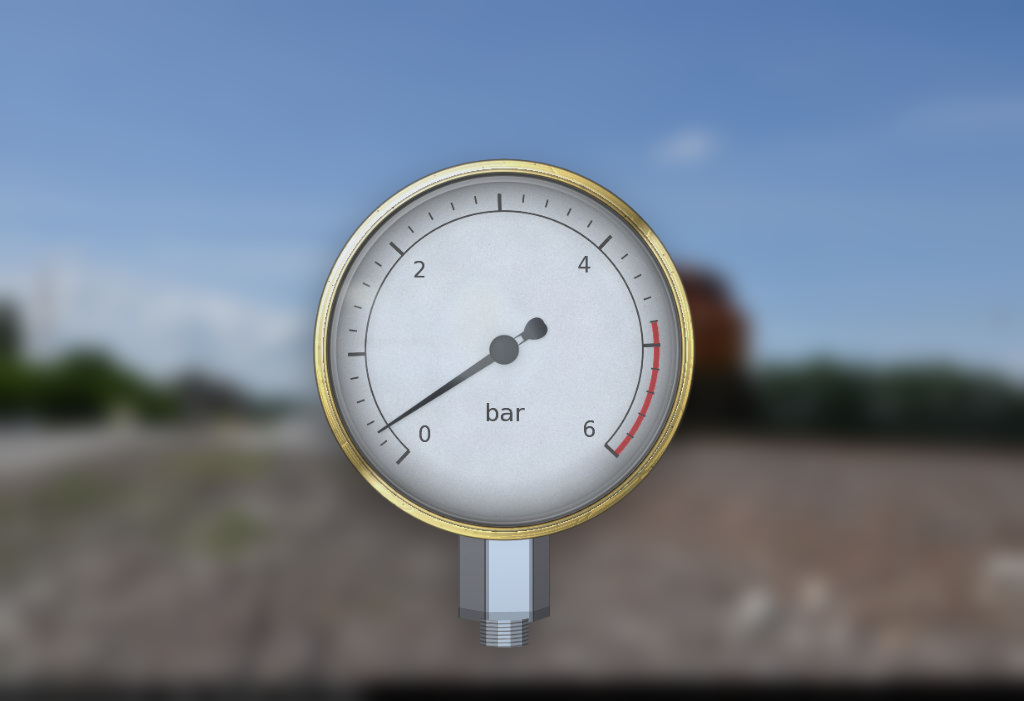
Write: **0.3** bar
